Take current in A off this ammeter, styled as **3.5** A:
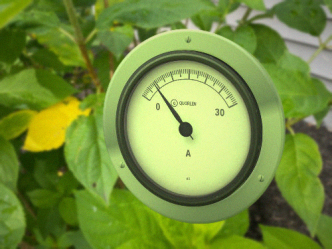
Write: **5** A
